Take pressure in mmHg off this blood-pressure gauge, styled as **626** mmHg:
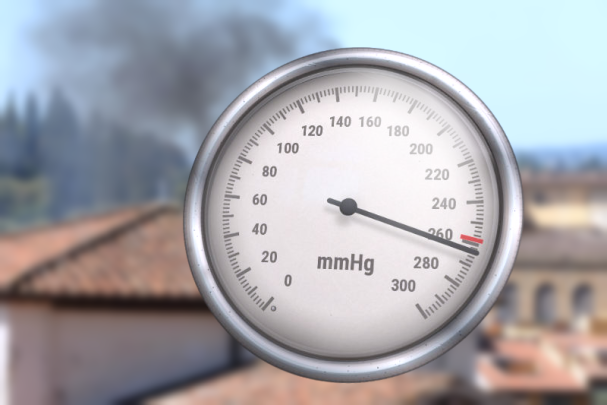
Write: **264** mmHg
